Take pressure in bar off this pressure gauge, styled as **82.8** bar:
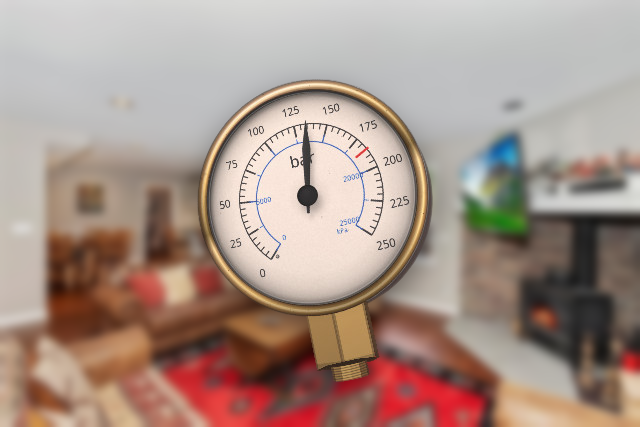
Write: **135** bar
